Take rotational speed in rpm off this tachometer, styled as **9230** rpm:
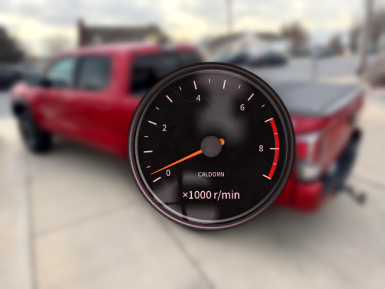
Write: **250** rpm
